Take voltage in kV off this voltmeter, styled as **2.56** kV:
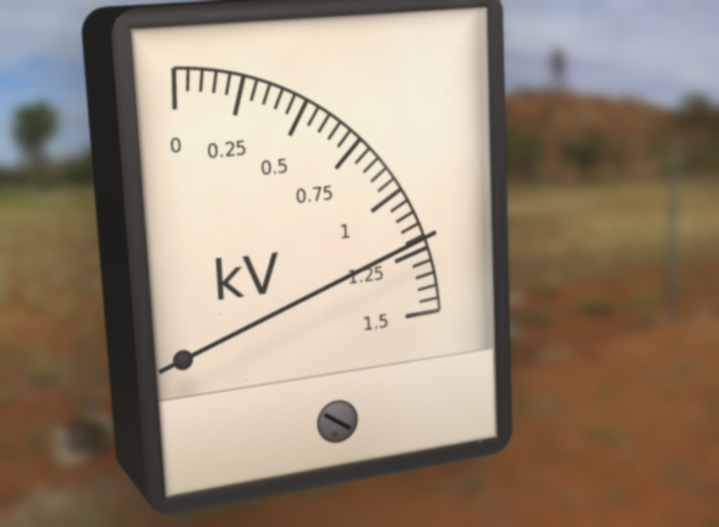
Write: **1.2** kV
